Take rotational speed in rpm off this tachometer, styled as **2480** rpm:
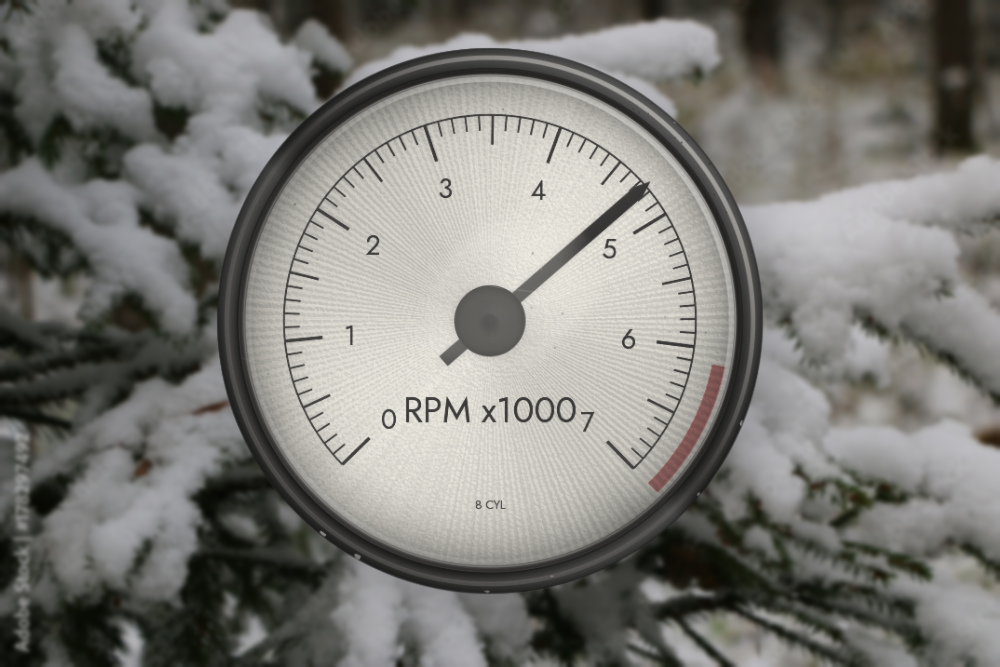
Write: **4750** rpm
